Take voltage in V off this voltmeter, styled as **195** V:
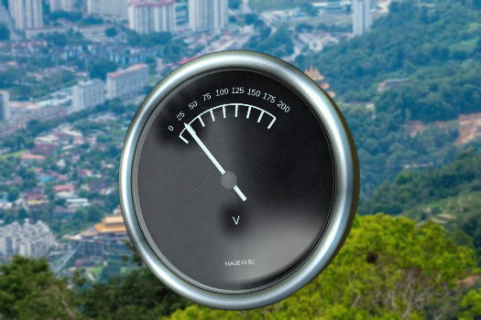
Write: **25** V
